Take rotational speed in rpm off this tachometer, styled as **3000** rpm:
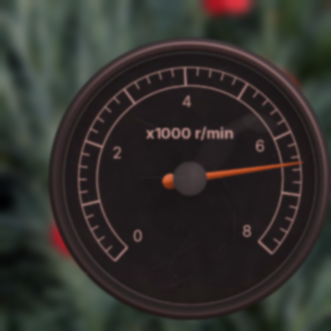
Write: **6500** rpm
